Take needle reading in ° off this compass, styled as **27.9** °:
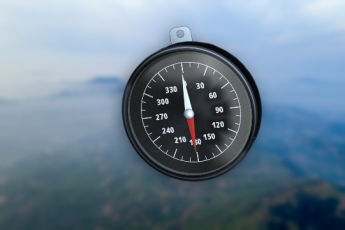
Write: **180** °
